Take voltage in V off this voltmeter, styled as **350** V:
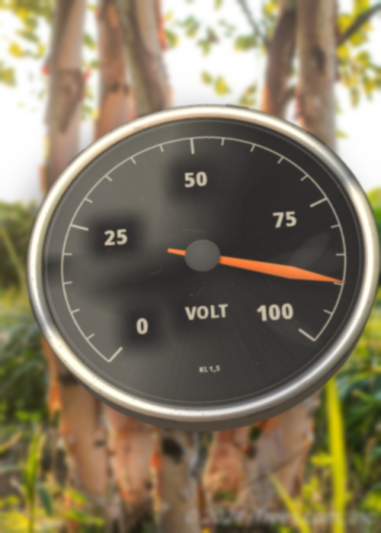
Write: **90** V
